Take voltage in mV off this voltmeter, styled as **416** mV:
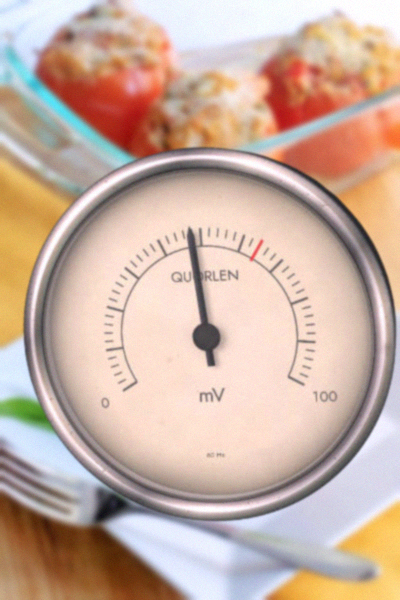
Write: **48** mV
